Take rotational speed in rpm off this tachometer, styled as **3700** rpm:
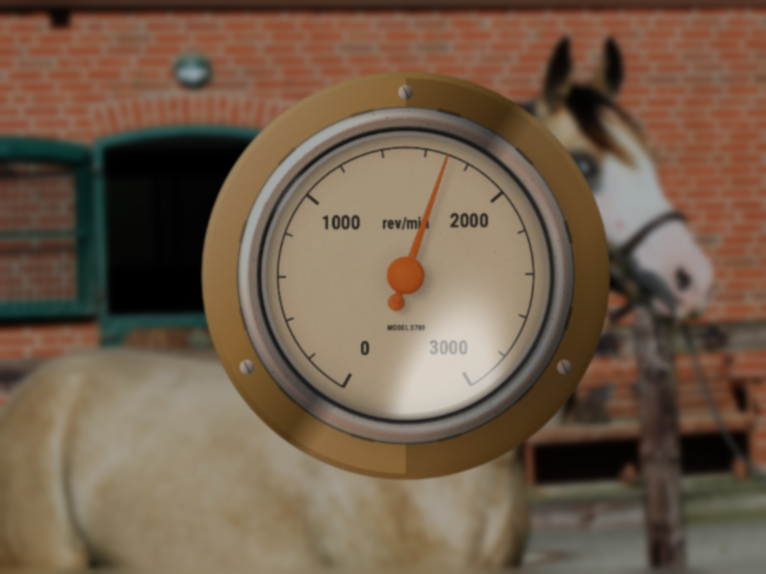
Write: **1700** rpm
